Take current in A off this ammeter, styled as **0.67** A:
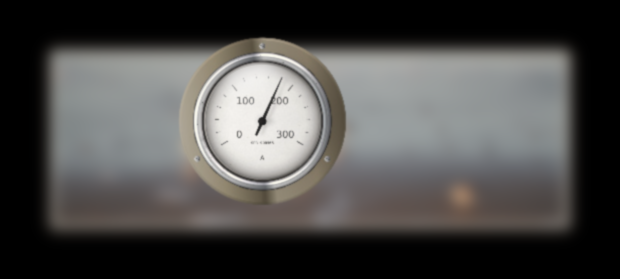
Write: **180** A
